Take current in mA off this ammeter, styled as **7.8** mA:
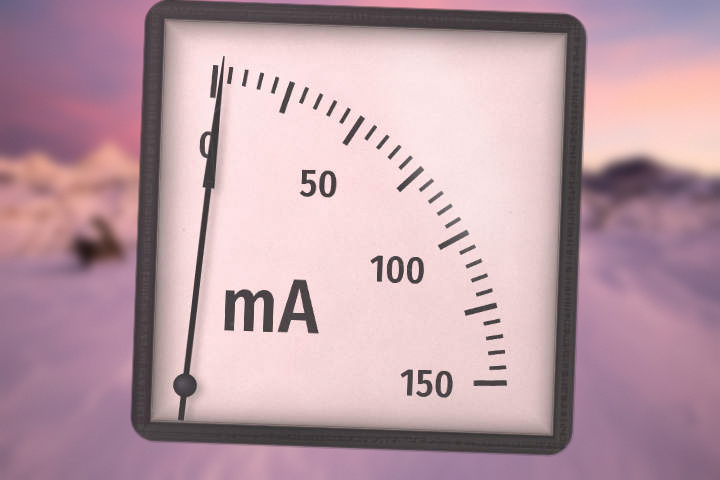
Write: **2.5** mA
